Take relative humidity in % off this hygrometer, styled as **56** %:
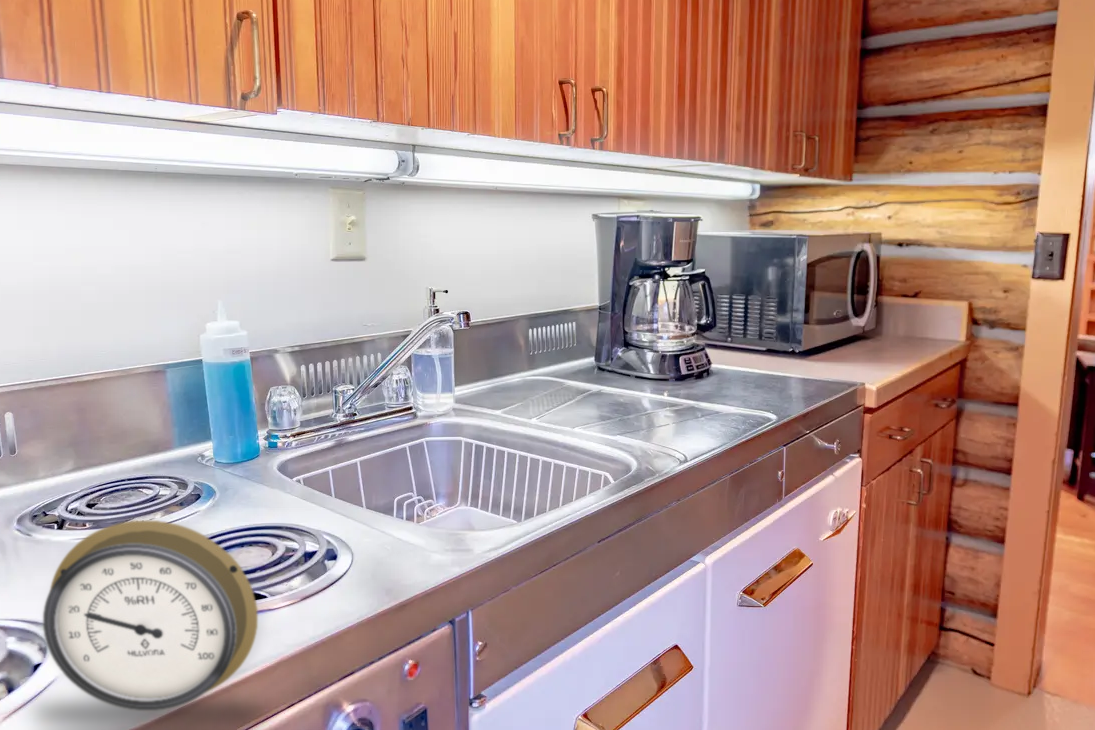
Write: **20** %
